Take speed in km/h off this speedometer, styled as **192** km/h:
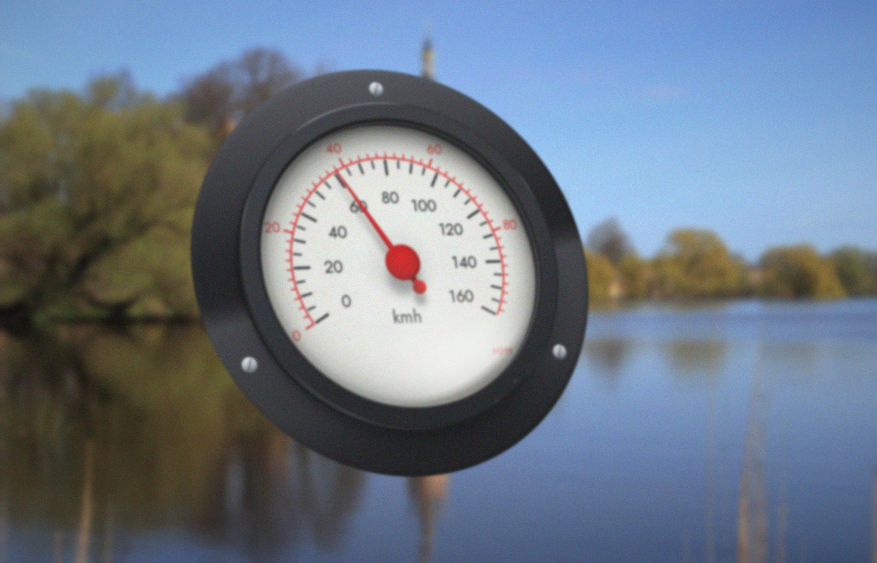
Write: **60** km/h
